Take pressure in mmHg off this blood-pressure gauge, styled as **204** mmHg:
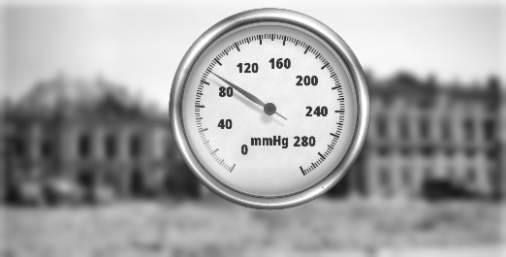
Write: **90** mmHg
